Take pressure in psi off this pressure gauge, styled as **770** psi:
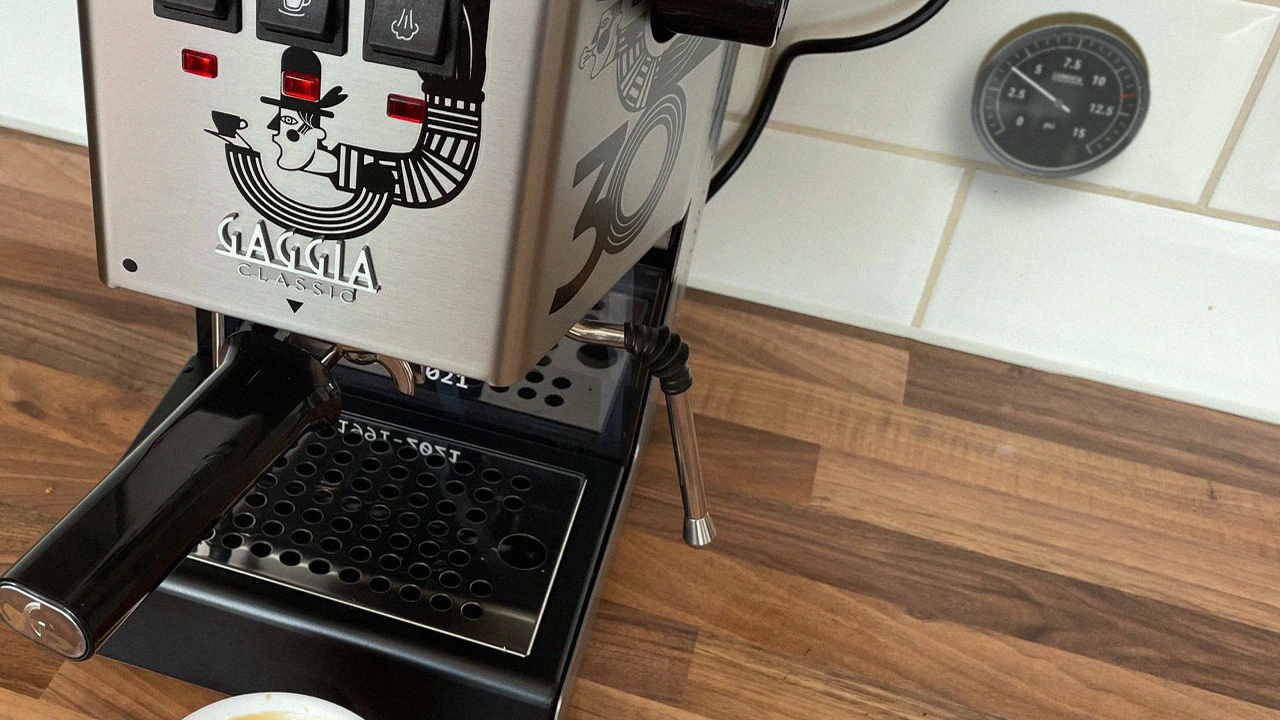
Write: **4** psi
